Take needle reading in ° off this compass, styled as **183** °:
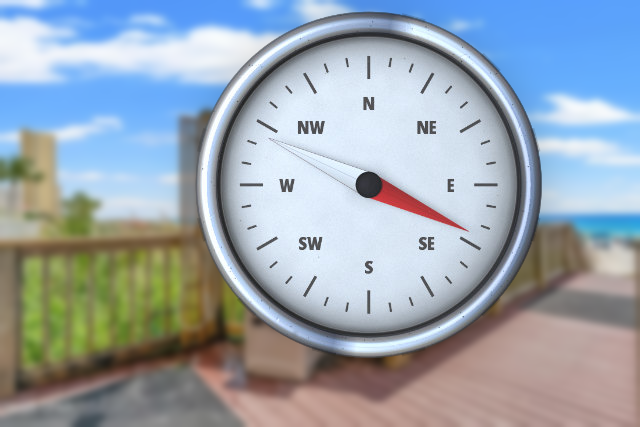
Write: **115** °
